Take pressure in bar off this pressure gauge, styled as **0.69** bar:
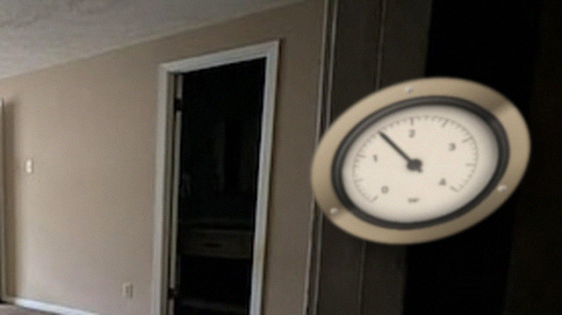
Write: **1.5** bar
